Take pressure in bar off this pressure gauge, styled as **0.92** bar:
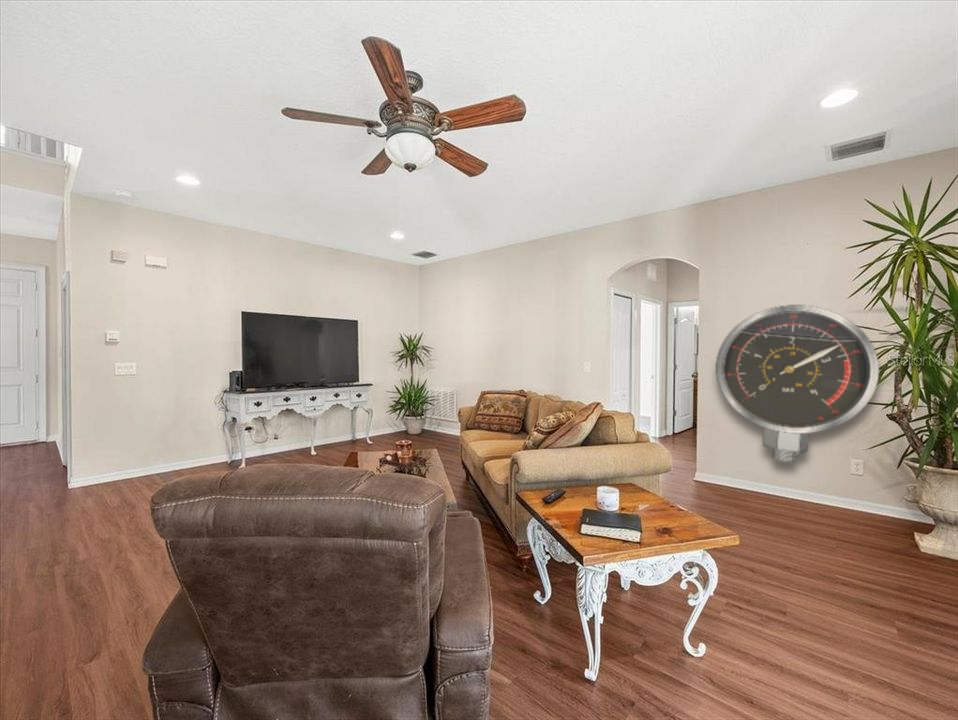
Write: **2.8** bar
